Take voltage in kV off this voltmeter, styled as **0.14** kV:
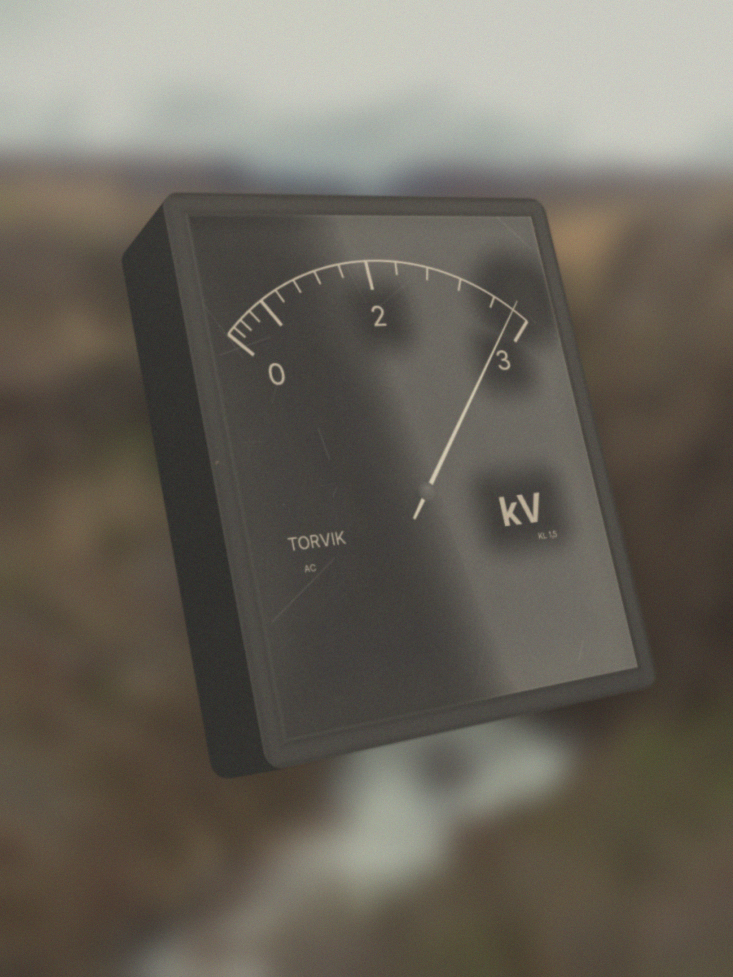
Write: **2.9** kV
